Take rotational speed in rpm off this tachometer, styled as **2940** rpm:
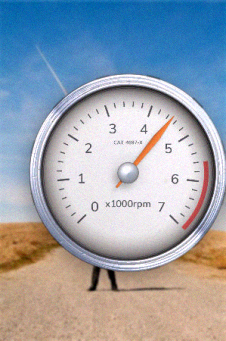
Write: **4500** rpm
